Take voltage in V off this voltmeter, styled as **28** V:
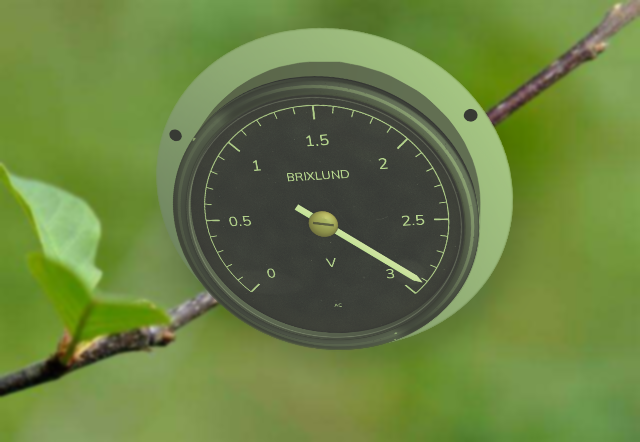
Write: **2.9** V
